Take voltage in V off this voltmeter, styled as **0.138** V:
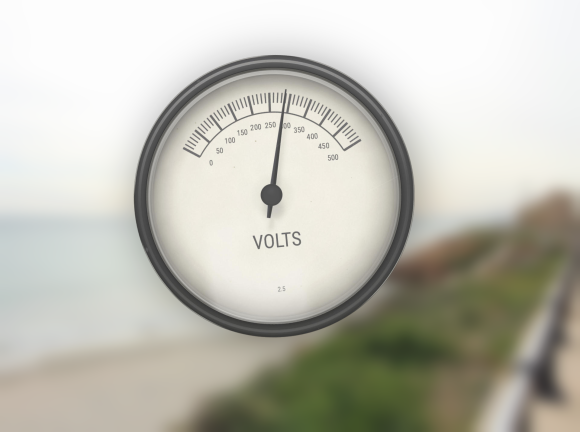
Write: **290** V
